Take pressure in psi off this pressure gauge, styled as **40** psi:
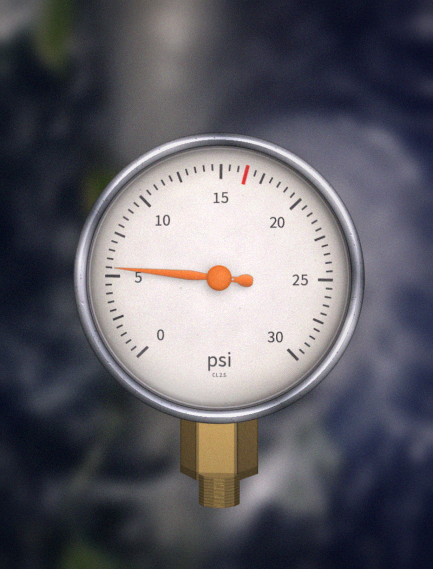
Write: **5.5** psi
